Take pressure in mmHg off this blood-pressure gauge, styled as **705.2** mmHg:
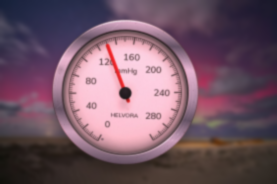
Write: **130** mmHg
